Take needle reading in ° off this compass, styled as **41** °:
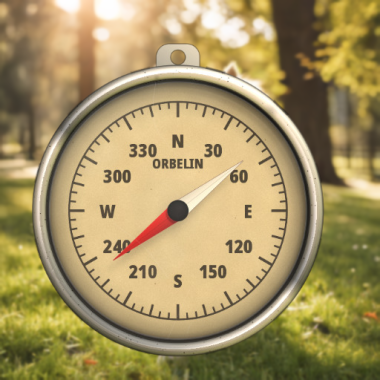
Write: **232.5** °
